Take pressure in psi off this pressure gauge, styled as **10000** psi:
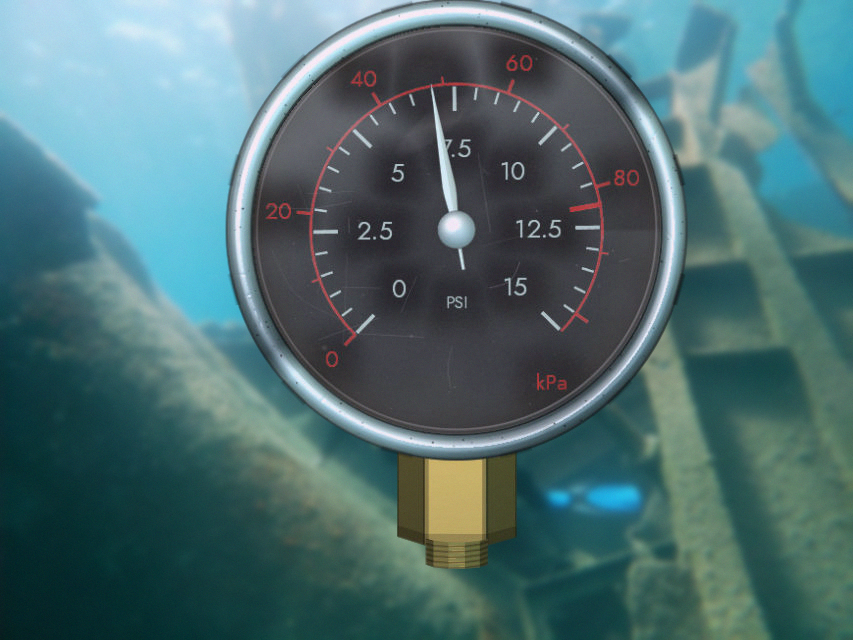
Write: **7** psi
